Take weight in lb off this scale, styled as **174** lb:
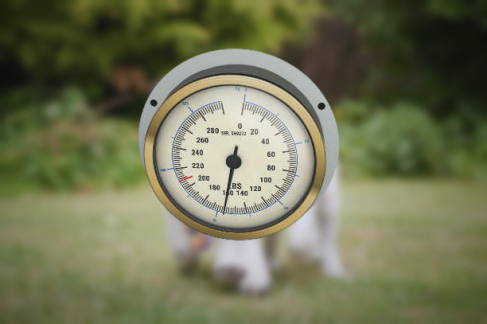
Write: **160** lb
